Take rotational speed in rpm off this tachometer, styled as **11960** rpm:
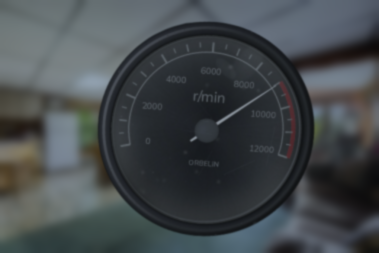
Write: **9000** rpm
